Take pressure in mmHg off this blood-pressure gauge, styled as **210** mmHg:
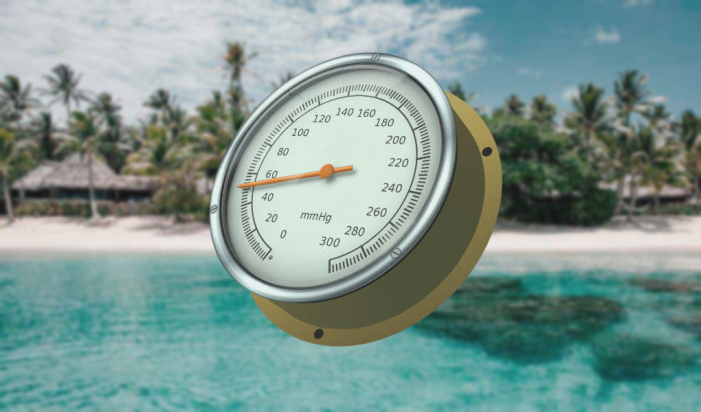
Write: **50** mmHg
